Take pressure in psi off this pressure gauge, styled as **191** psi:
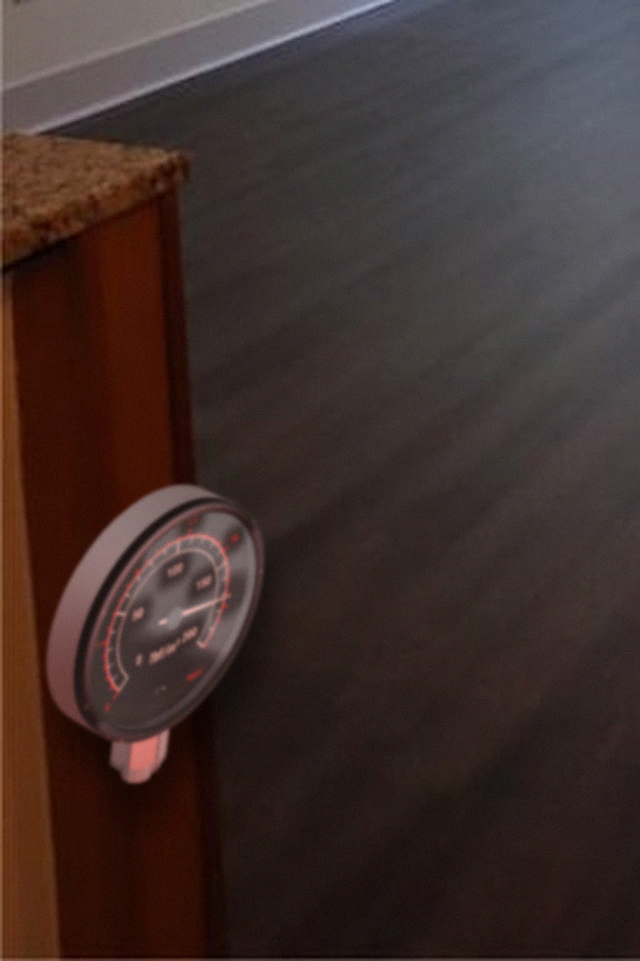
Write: **170** psi
